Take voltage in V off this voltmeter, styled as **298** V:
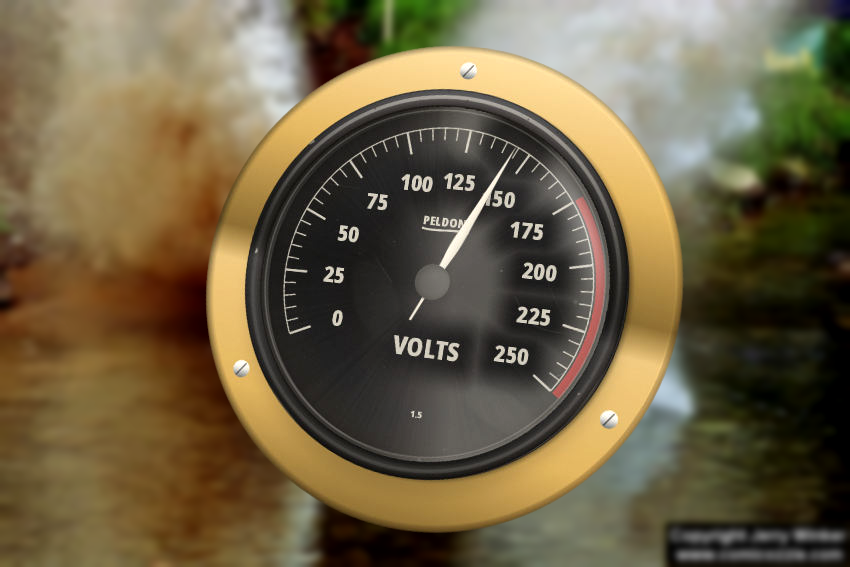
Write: **145** V
